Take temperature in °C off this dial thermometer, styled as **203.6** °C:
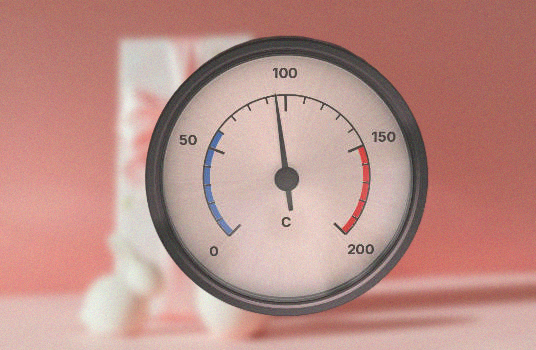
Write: **95** °C
